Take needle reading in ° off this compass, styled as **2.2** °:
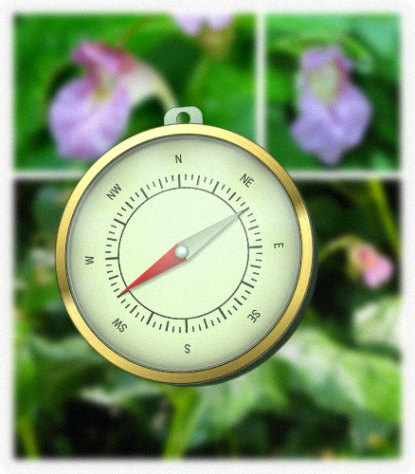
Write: **240** °
